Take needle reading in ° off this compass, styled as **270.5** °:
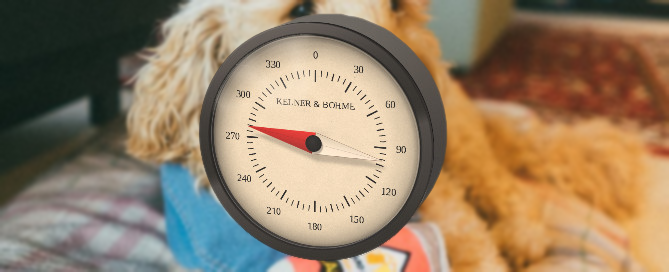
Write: **280** °
